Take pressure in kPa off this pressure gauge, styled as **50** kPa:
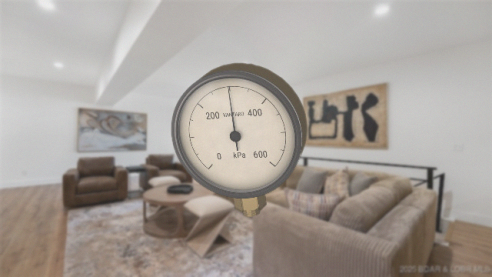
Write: **300** kPa
